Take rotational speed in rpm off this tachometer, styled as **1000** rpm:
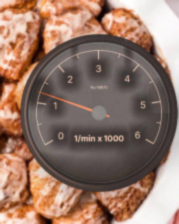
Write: **1250** rpm
